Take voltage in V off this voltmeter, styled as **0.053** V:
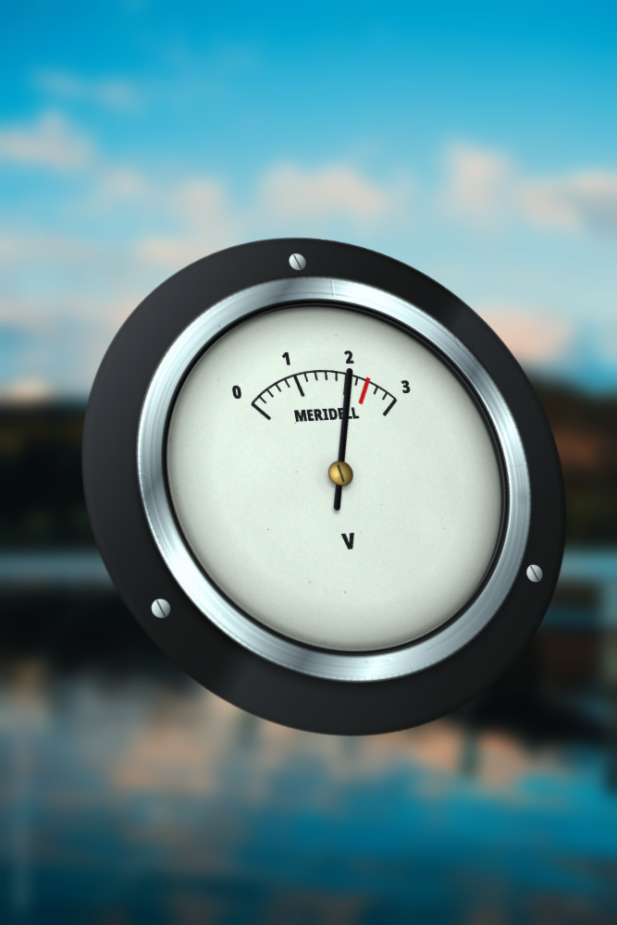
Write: **2** V
